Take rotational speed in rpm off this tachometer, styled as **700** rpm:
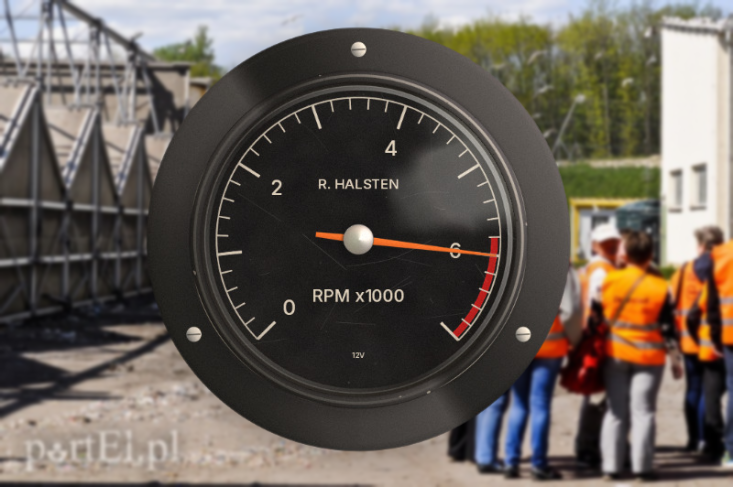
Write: **6000** rpm
